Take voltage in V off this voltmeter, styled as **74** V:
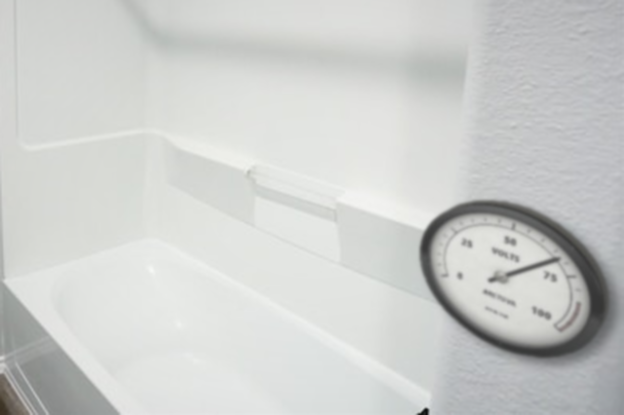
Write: **67.5** V
